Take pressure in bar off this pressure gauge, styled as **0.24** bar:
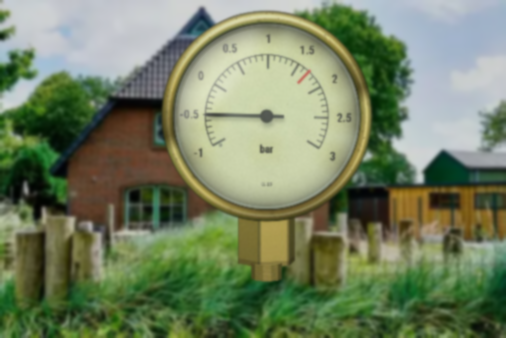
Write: **-0.5** bar
